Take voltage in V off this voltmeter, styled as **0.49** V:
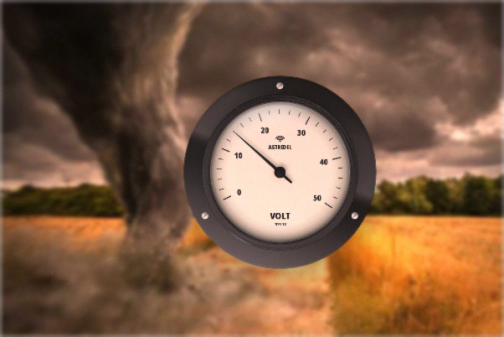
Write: **14** V
